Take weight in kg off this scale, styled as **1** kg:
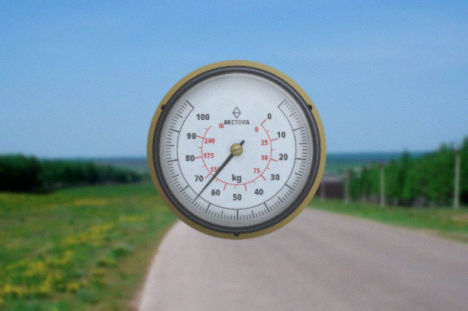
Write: **65** kg
